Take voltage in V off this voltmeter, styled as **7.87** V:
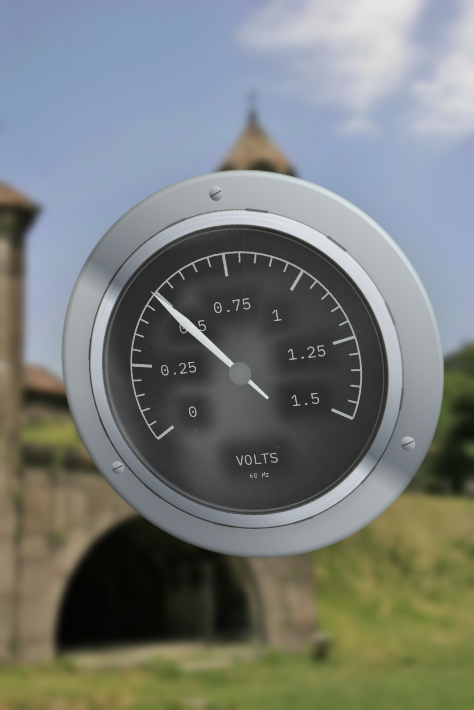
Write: **0.5** V
